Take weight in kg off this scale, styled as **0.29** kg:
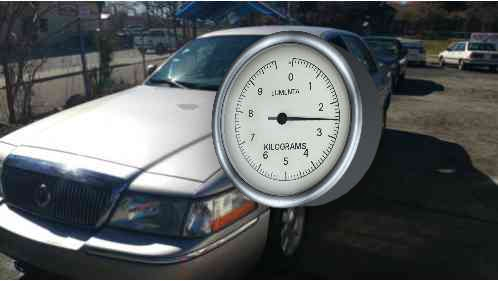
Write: **2.5** kg
